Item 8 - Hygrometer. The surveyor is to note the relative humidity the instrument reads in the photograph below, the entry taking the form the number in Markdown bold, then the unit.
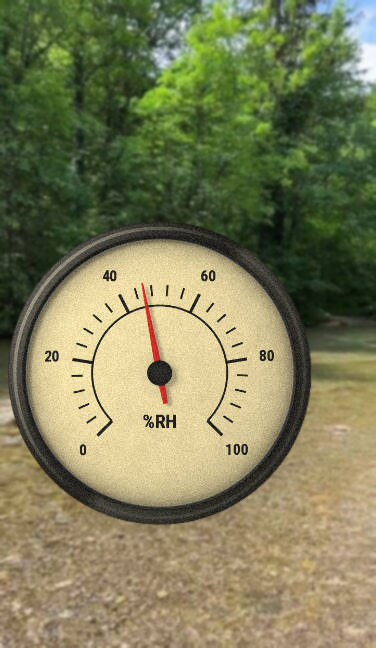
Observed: **46** %
